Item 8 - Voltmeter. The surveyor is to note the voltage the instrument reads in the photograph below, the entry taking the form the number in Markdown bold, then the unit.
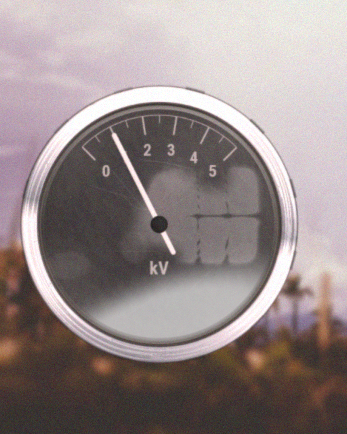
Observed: **1** kV
